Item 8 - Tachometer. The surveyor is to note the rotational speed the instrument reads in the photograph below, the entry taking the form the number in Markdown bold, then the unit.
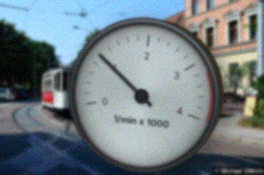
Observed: **1000** rpm
